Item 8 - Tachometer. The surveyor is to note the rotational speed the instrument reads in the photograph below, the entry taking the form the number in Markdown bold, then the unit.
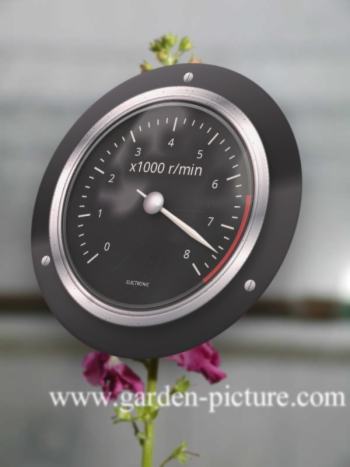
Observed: **7500** rpm
